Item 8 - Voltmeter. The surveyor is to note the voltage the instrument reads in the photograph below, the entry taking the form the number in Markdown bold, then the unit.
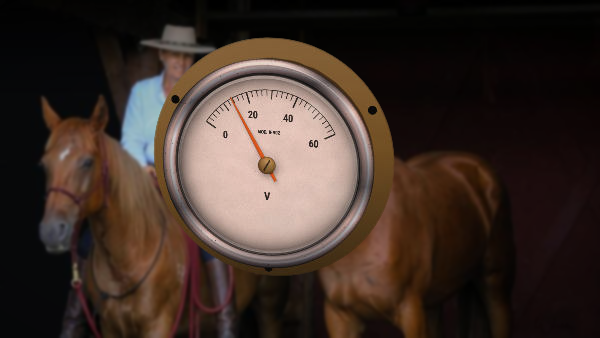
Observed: **14** V
